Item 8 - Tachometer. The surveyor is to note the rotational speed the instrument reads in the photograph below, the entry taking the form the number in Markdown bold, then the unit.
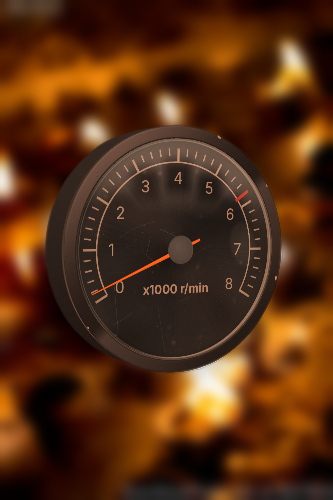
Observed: **200** rpm
